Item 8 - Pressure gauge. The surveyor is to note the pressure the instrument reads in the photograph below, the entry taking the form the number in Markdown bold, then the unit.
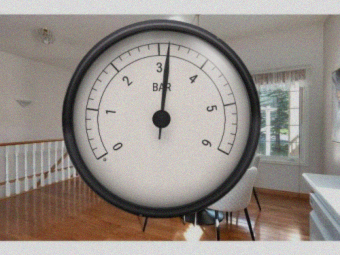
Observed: **3.2** bar
